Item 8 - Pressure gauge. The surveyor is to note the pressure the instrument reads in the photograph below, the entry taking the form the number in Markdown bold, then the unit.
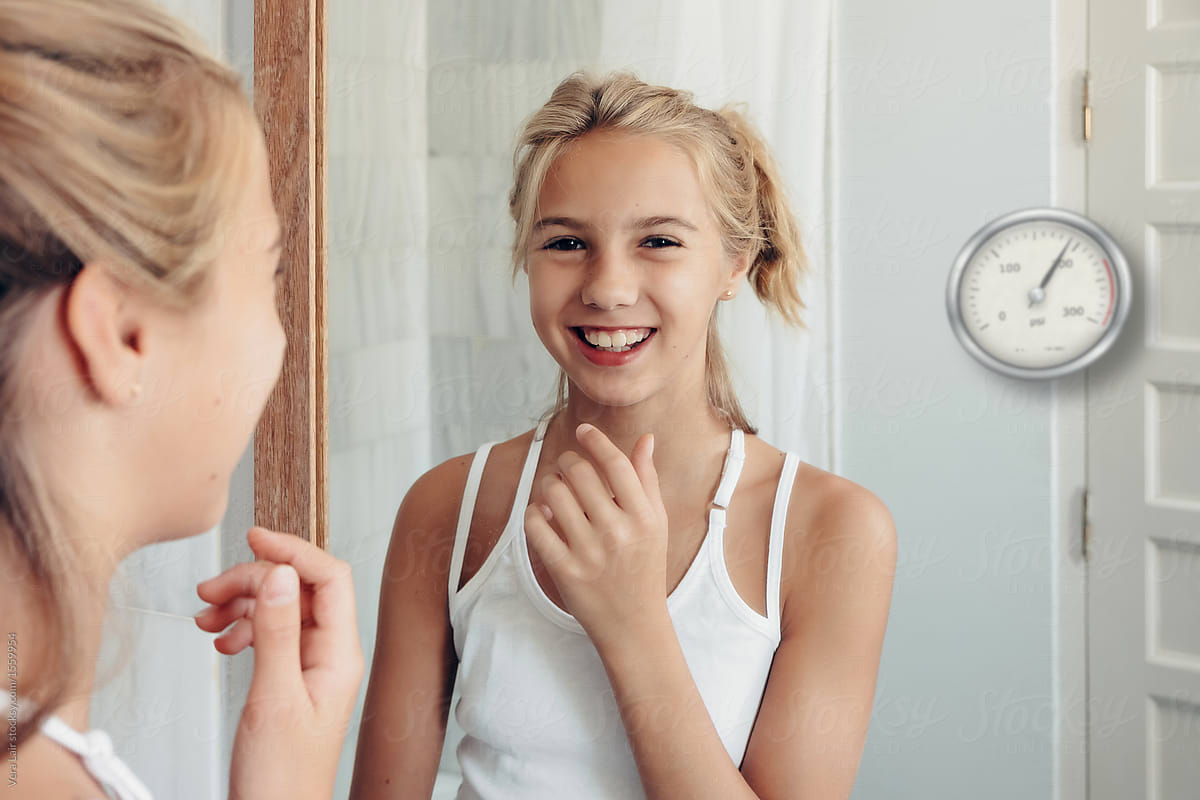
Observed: **190** psi
